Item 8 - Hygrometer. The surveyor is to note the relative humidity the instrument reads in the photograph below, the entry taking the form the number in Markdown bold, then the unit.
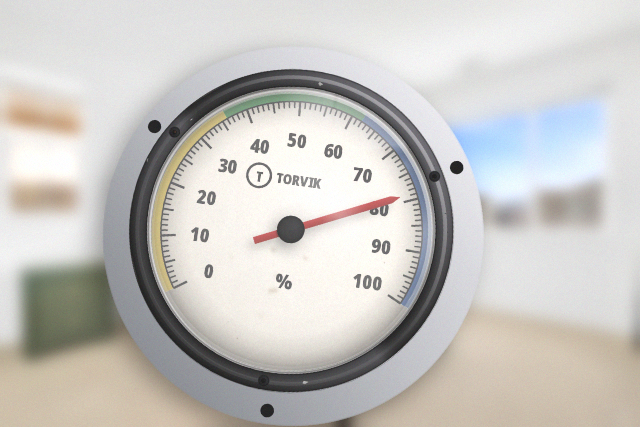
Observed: **79** %
